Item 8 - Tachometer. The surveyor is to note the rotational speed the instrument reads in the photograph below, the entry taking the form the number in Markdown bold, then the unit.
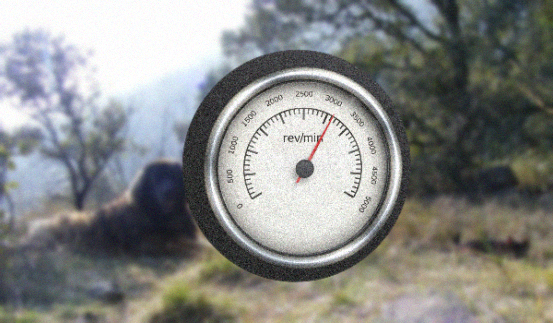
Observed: **3100** rpm
